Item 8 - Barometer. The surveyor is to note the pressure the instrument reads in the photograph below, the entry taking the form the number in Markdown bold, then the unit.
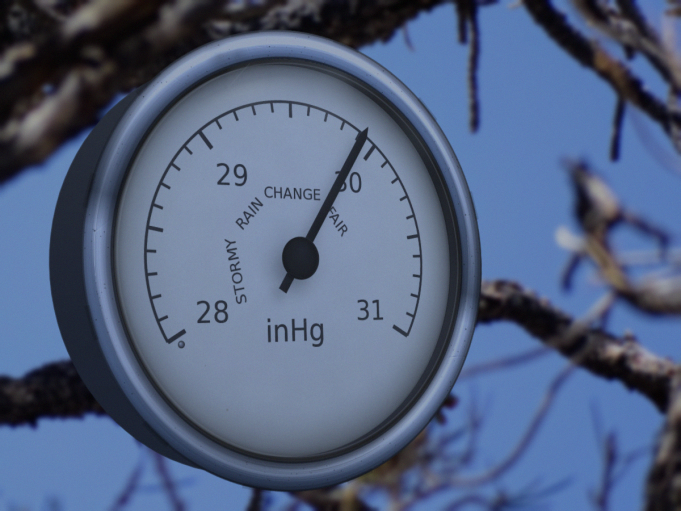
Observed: **29.9** inHg
